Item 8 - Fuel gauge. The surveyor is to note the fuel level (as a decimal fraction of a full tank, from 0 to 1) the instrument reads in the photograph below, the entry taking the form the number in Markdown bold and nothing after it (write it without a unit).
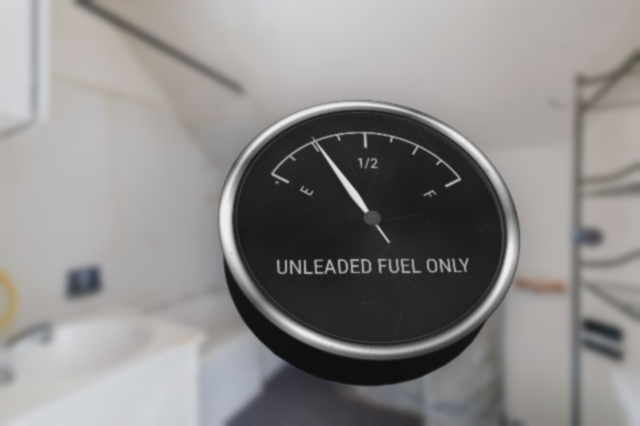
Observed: **0.25**
